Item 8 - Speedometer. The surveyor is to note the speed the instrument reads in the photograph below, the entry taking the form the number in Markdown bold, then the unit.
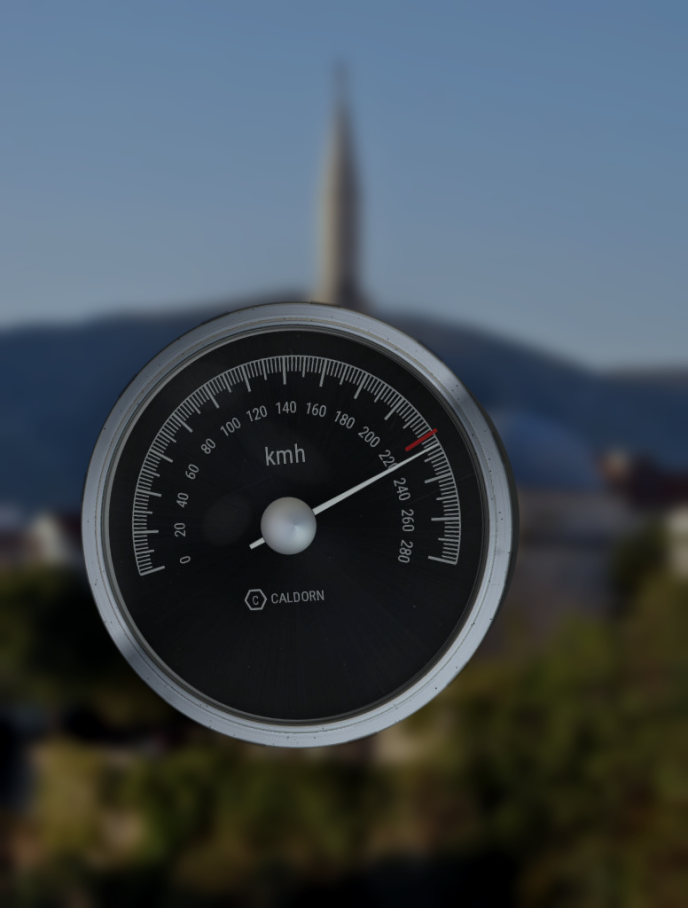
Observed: **226** km/h
